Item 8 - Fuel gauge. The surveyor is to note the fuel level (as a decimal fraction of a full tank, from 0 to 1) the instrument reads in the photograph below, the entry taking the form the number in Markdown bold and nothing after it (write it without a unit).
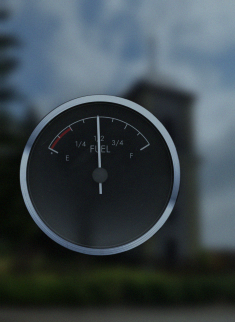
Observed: **0.5**
